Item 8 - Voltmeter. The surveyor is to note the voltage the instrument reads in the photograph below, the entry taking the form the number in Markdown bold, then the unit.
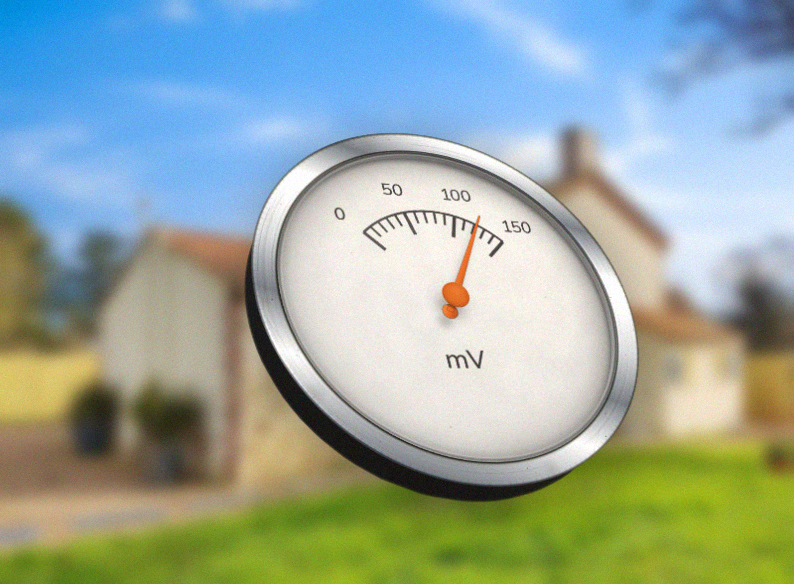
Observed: **120** mV
